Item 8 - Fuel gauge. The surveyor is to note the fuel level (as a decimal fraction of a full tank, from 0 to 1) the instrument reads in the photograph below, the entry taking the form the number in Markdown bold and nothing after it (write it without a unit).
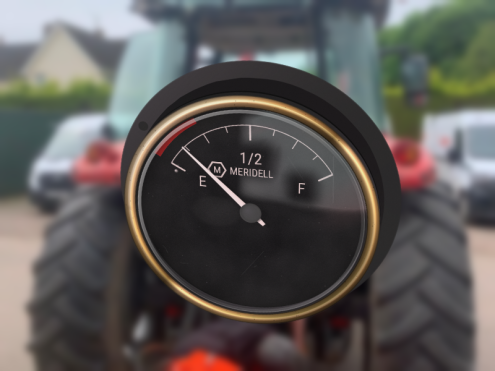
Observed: **0.125**
